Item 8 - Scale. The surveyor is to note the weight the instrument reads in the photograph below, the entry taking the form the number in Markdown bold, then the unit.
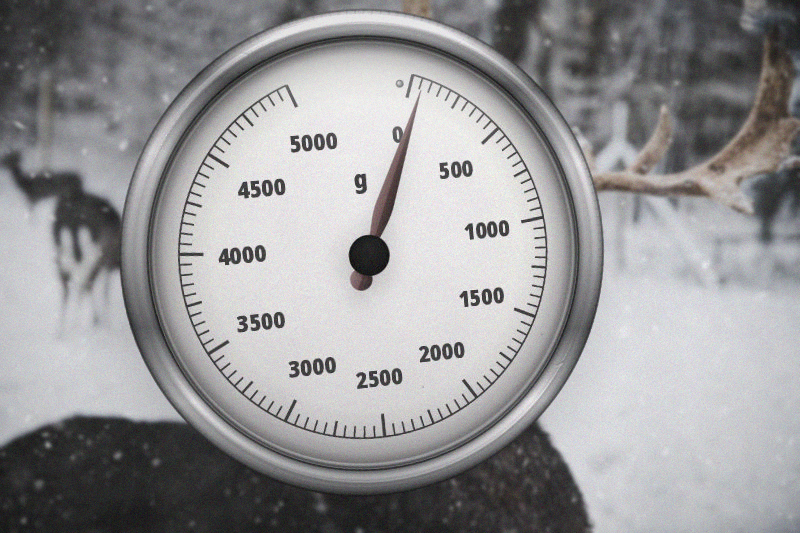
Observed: **50** g
